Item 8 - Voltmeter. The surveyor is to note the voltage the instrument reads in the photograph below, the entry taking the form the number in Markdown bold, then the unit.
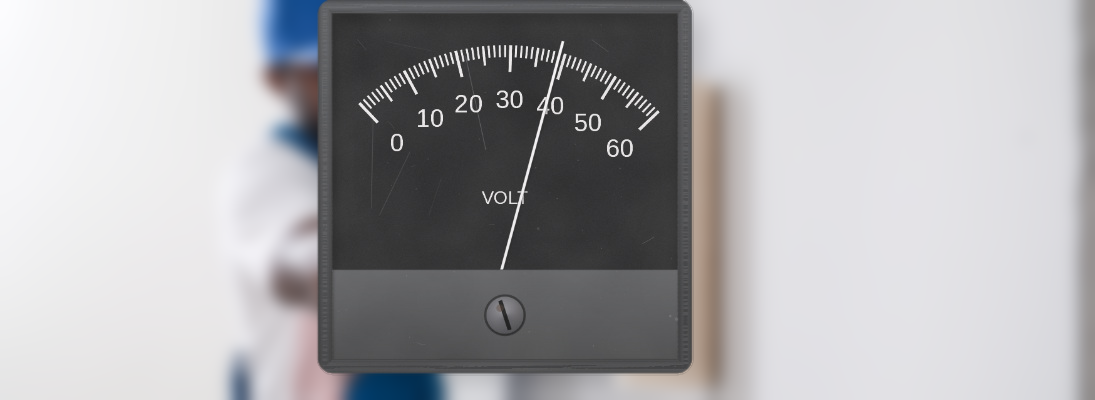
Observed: **39** V
